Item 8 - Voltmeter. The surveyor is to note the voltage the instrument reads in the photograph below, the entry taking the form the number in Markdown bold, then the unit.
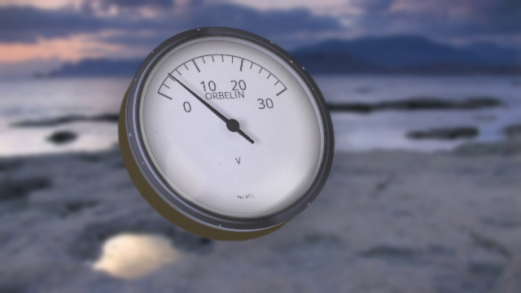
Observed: **4** V
